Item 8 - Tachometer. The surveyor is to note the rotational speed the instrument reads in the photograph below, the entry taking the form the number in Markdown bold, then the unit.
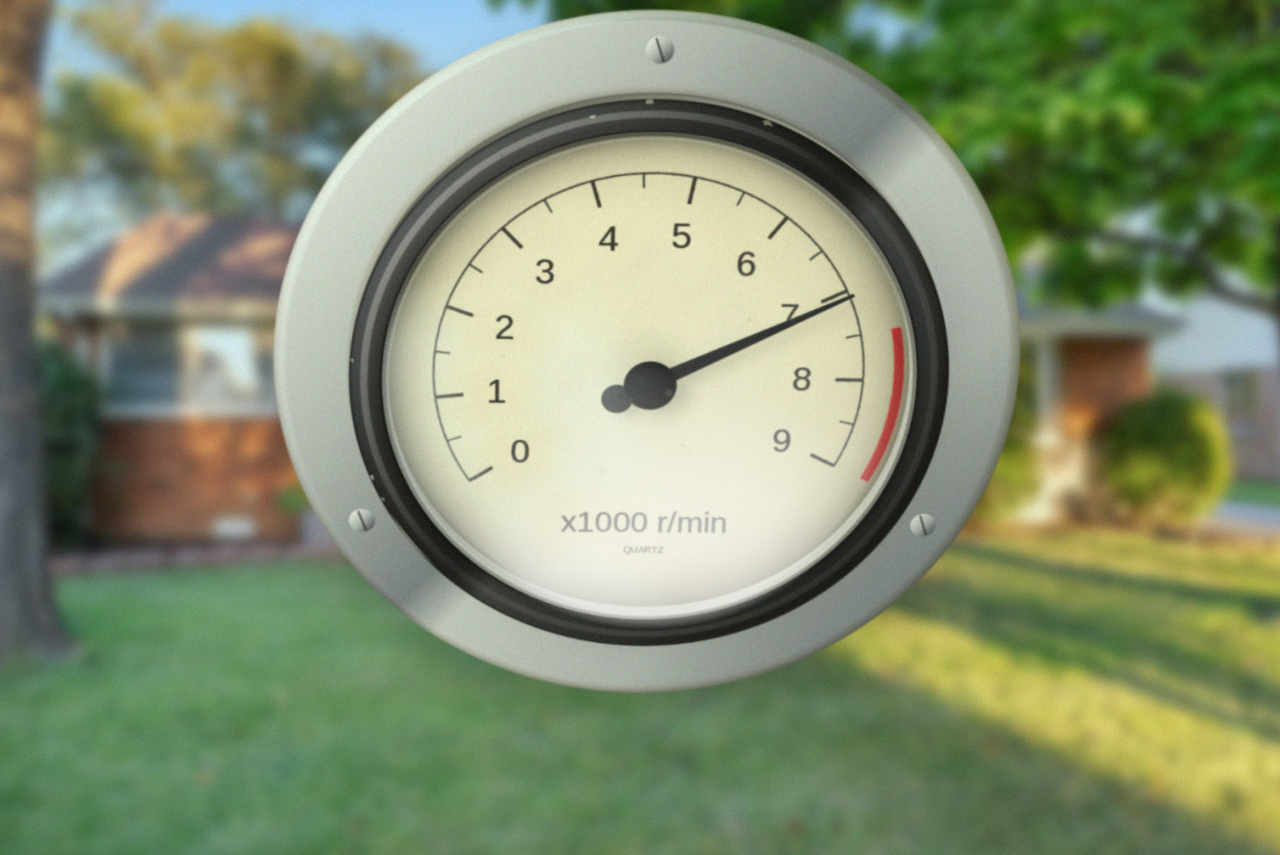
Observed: **7000** rpm
